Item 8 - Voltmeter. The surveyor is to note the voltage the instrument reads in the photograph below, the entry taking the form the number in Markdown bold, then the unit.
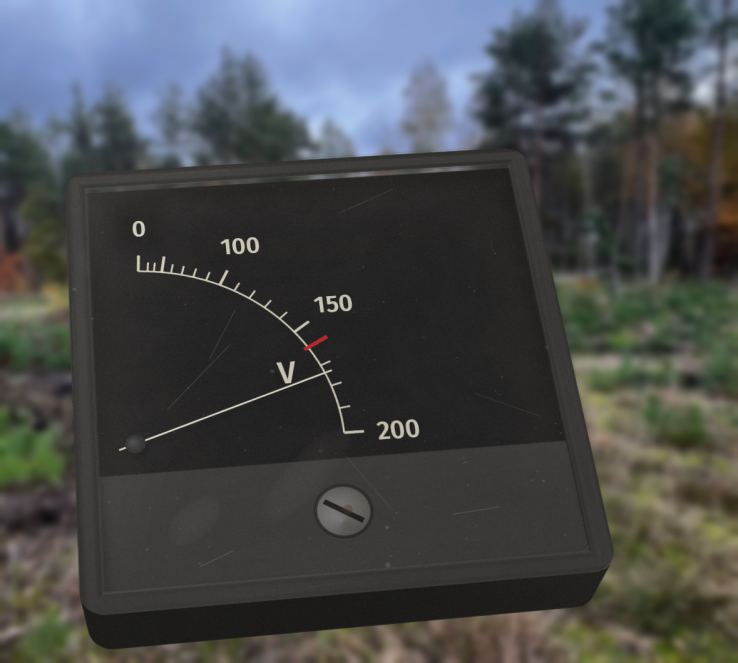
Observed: **175** V
